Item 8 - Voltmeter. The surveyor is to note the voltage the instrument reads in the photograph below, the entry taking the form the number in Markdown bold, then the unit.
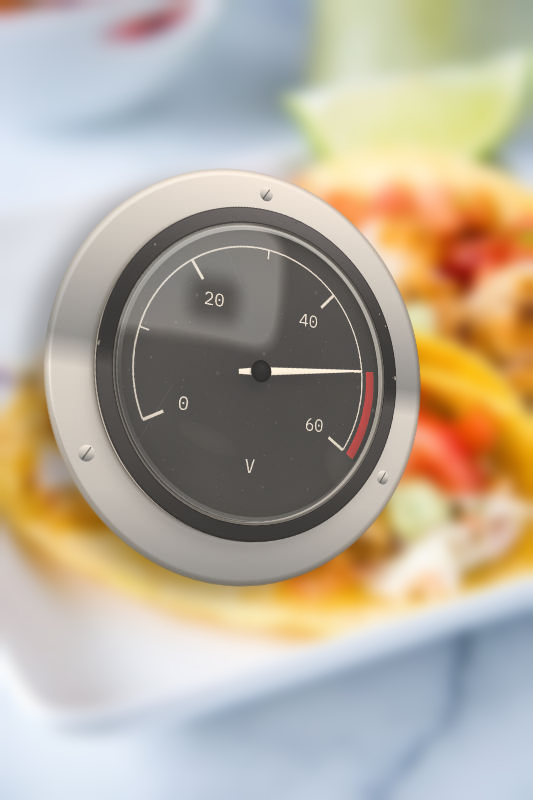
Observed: **50** V
